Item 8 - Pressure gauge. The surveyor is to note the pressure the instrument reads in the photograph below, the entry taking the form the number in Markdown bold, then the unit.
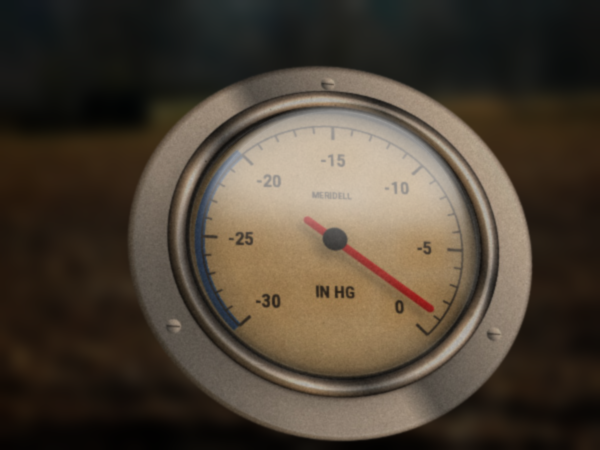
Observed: **-1** inHg
